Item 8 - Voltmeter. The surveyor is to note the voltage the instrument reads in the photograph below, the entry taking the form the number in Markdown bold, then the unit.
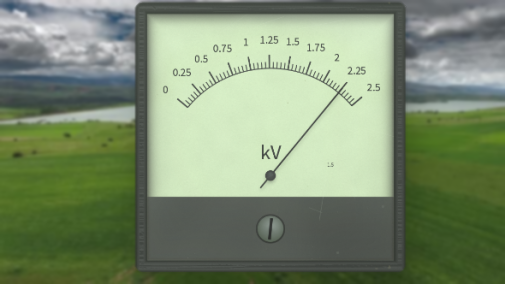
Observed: **2.25** kV
